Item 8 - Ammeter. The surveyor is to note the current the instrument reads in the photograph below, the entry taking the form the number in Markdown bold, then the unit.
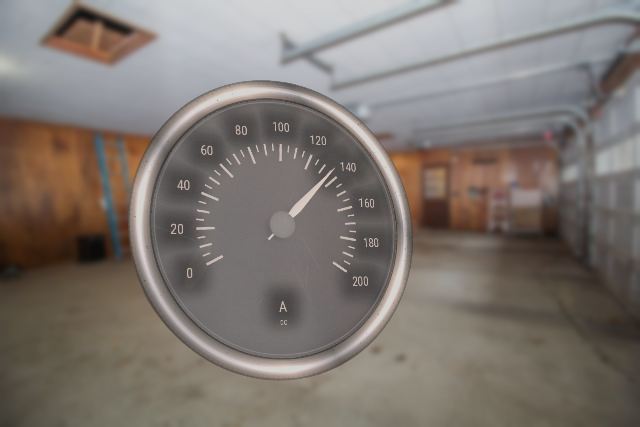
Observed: **135** A
